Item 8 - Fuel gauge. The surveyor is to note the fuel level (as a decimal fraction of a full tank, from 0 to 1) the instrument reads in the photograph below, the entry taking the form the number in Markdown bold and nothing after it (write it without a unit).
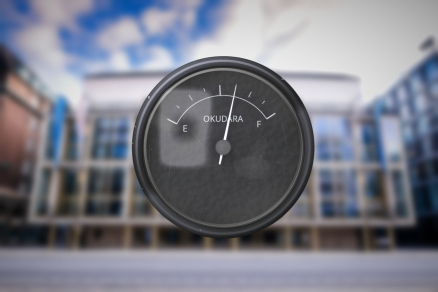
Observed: **0.625**
